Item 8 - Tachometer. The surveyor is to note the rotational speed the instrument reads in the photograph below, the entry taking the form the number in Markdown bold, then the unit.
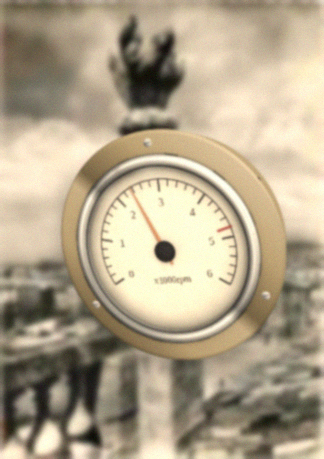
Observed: **2400** rpm
